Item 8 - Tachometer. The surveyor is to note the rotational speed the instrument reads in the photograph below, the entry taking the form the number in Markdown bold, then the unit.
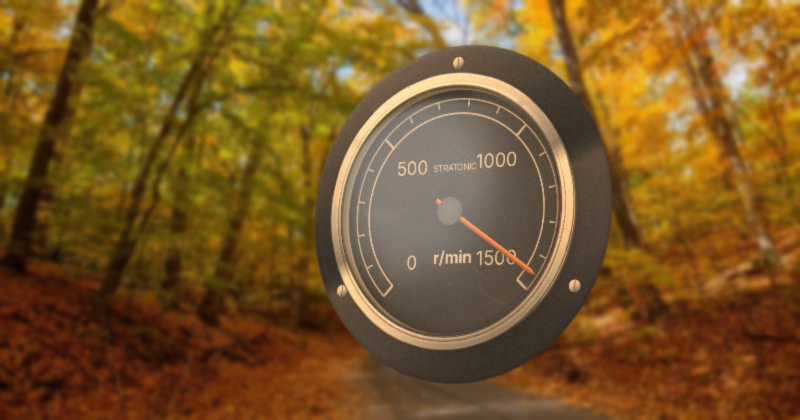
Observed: **1450** rpm
